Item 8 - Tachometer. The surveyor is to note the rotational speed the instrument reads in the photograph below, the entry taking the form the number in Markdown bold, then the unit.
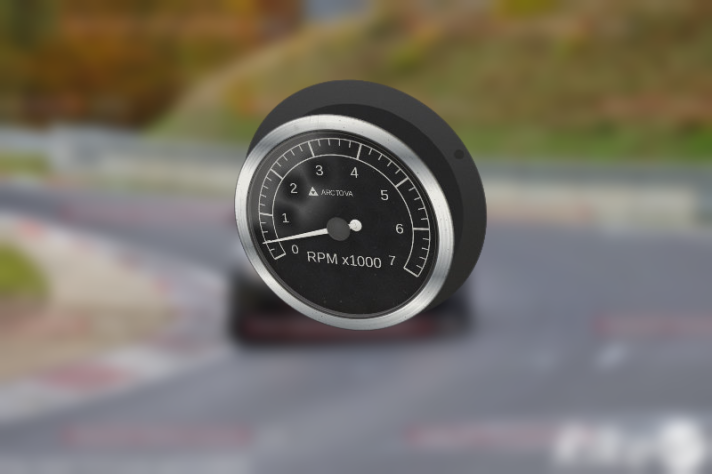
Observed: **400** rpm
